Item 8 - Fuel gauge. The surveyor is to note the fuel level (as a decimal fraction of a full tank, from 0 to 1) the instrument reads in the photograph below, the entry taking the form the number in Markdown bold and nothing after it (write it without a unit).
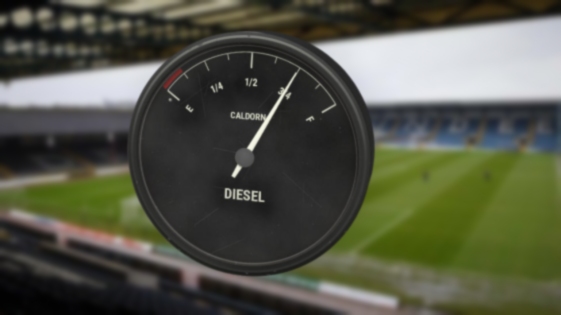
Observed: **0.75**
